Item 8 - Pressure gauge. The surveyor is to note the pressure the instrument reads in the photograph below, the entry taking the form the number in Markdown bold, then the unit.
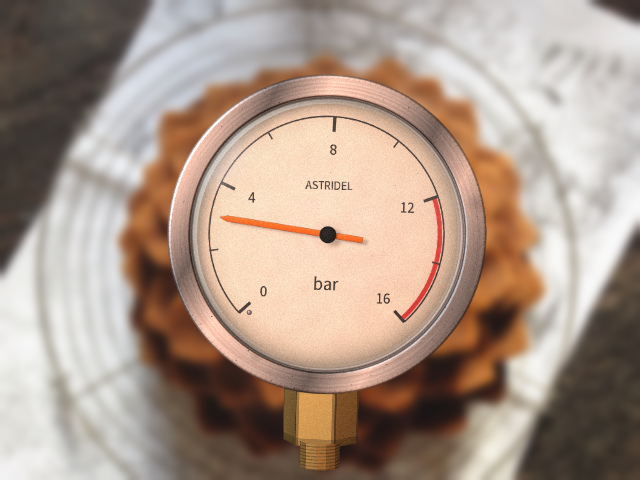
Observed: **3** bar
